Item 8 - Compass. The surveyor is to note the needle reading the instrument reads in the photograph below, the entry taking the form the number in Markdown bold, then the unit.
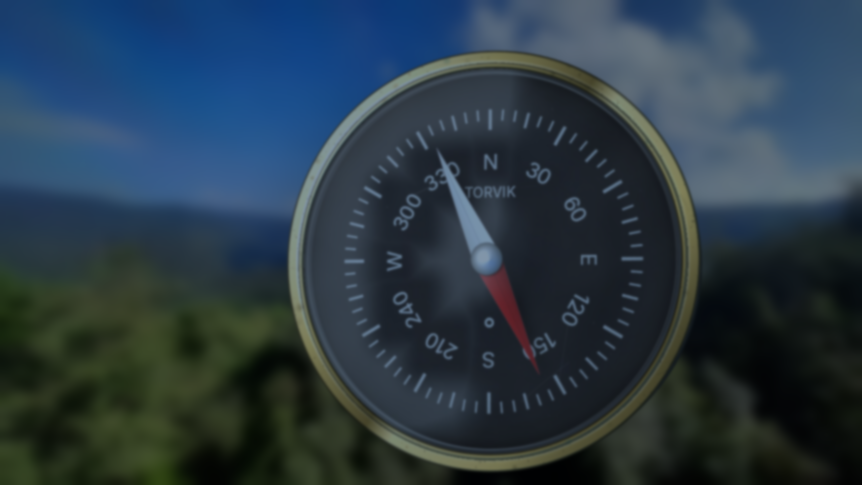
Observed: **155** °
